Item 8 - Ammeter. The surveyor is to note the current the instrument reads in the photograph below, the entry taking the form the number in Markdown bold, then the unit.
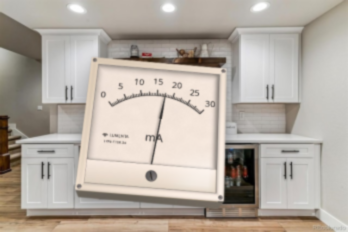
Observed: **17.5** mA
